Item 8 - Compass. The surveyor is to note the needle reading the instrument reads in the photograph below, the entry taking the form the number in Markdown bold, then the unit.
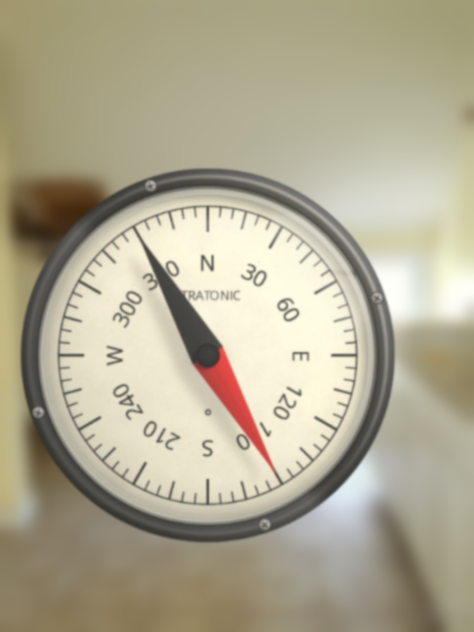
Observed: **150** °
